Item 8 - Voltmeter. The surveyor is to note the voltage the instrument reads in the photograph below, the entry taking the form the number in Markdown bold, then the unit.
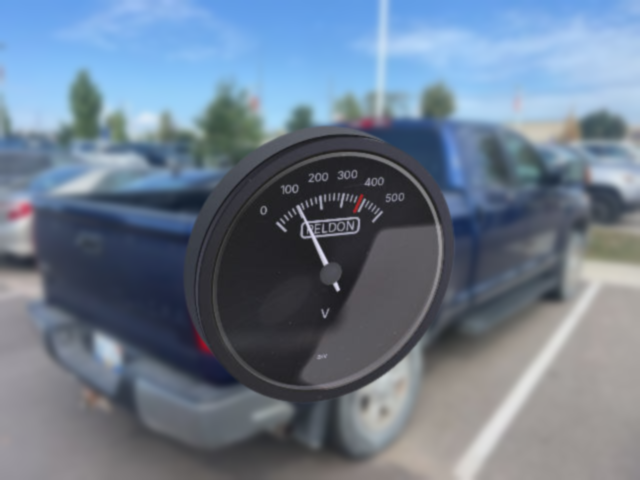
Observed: **100** V
